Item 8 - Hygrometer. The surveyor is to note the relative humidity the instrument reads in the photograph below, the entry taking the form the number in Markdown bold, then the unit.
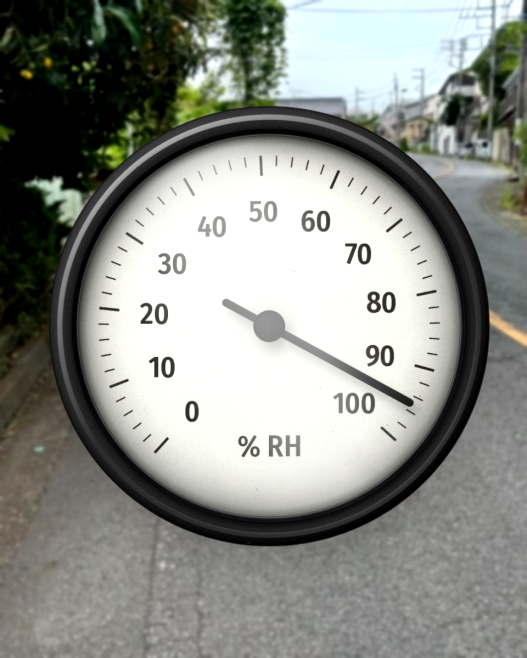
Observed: **95** %
